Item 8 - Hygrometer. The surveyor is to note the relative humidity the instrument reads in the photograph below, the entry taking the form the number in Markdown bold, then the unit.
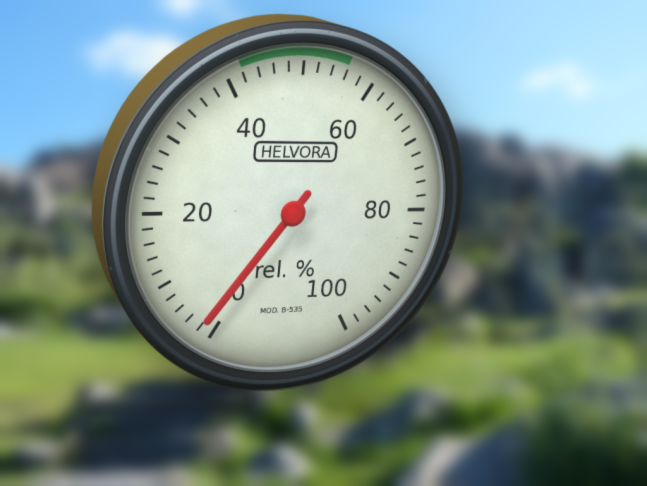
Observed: **2** %
